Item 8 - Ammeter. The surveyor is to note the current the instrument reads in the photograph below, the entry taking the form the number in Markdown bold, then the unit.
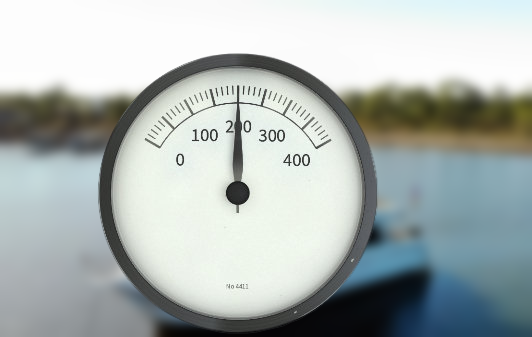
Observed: **200** A
